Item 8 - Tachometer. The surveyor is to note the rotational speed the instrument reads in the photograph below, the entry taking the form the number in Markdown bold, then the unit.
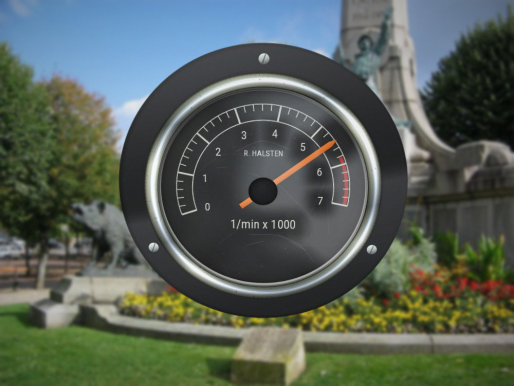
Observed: **5400** rpm
